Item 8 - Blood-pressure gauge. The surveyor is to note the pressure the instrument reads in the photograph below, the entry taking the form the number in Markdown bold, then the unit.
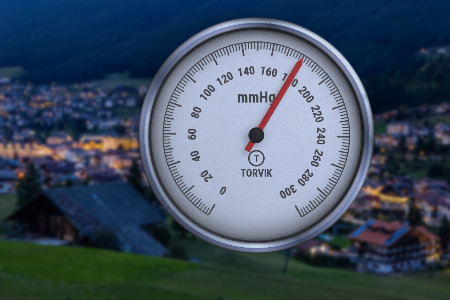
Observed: **180** mmHg
